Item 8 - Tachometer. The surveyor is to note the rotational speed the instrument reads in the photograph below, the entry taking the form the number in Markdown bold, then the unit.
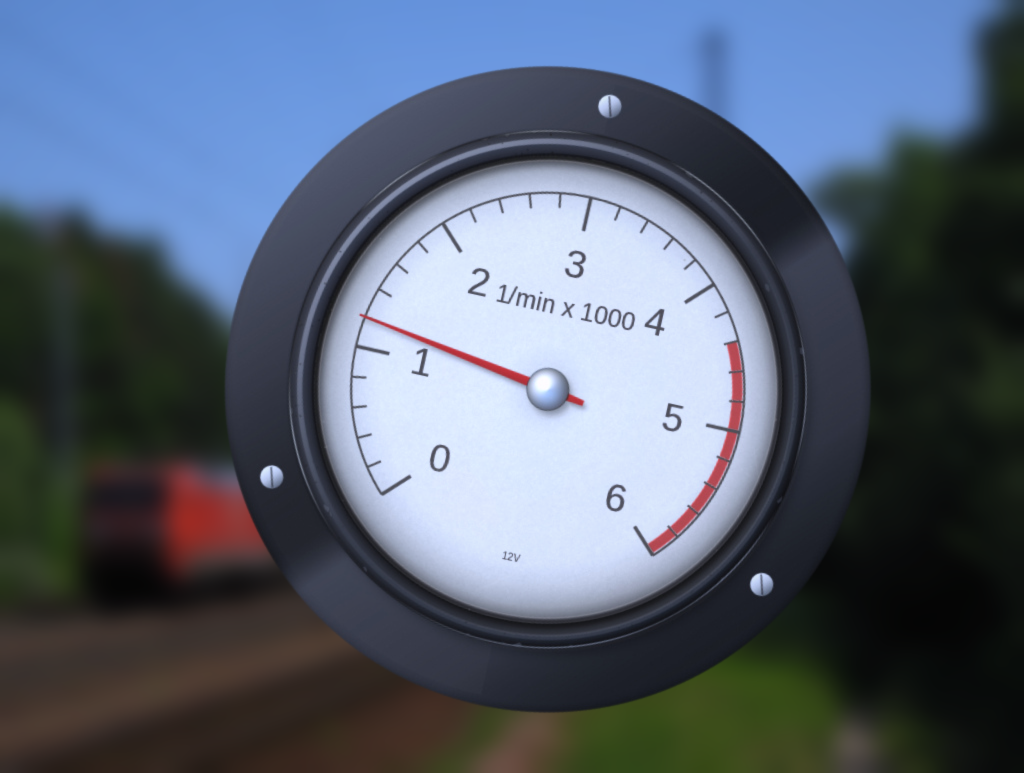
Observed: **1200** rpm
